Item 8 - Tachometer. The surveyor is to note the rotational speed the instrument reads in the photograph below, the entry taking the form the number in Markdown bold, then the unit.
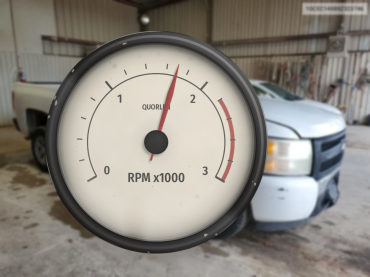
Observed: **1700** rpm
